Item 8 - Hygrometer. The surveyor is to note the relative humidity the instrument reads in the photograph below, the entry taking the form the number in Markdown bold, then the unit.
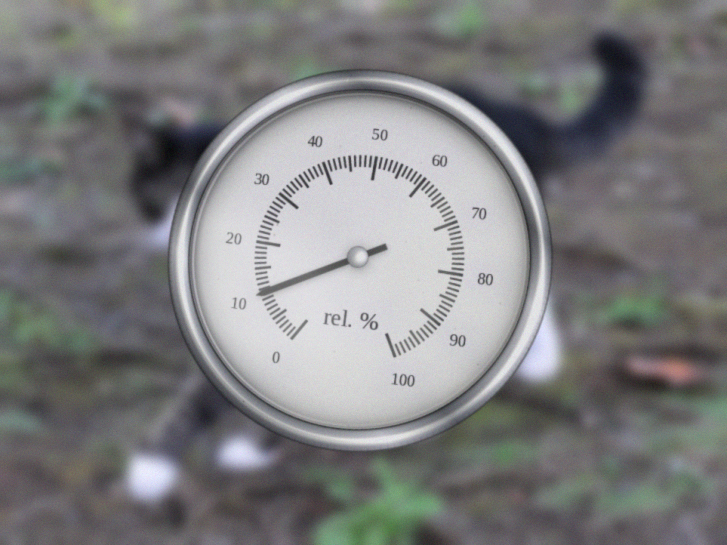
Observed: **10** %
